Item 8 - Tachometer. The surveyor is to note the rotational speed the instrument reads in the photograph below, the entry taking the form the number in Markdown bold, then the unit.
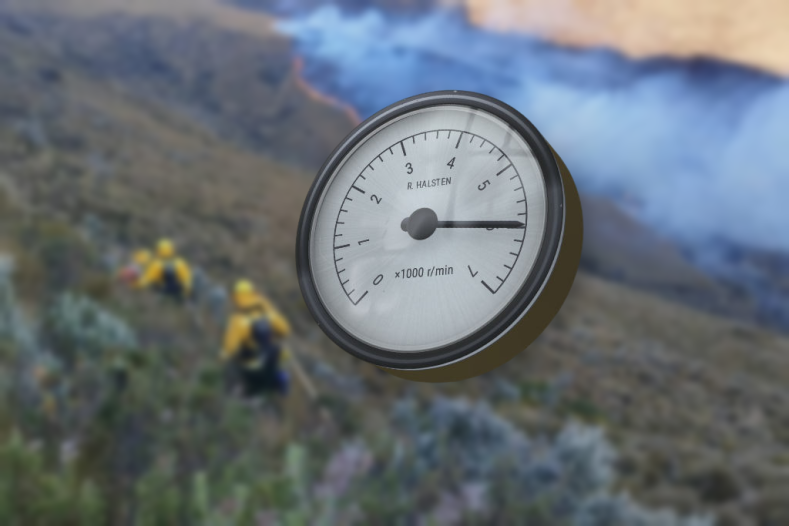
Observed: **6000** rpm
